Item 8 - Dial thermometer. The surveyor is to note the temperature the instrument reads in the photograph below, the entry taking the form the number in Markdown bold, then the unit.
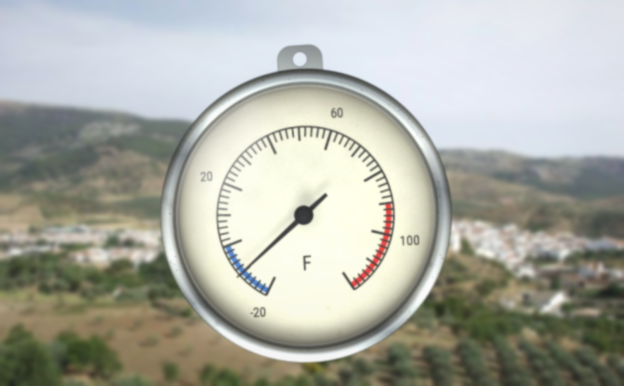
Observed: **-10** °F
